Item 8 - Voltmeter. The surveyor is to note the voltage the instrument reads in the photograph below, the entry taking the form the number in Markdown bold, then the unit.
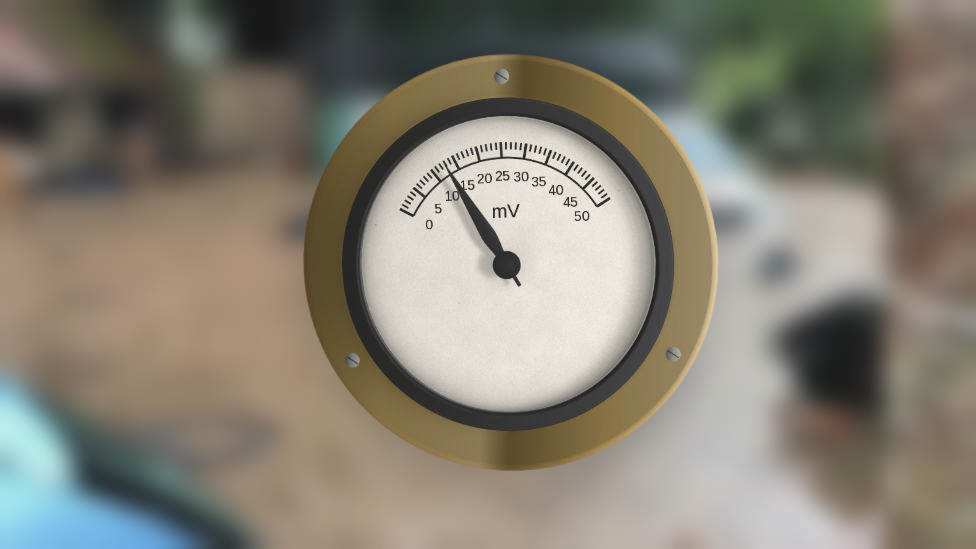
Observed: **13** mV
